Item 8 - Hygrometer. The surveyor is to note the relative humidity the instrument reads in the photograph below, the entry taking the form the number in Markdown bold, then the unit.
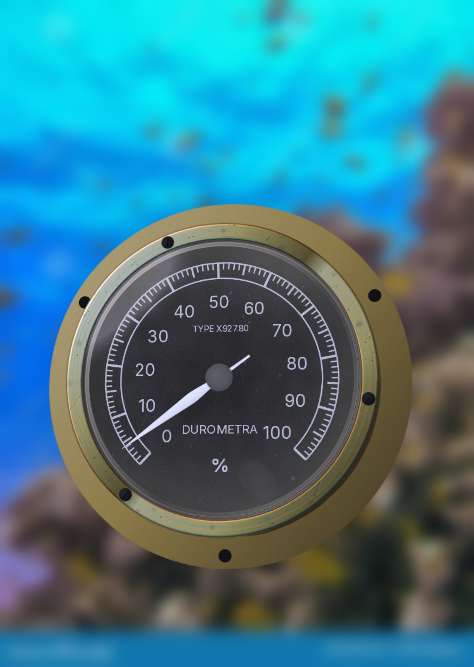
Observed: **4** %
